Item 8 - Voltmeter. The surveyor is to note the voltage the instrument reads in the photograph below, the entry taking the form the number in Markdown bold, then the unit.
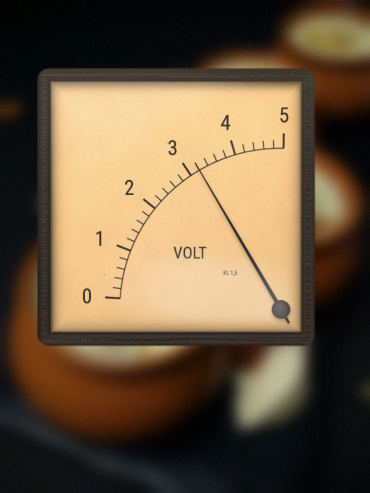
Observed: **3.2** V
